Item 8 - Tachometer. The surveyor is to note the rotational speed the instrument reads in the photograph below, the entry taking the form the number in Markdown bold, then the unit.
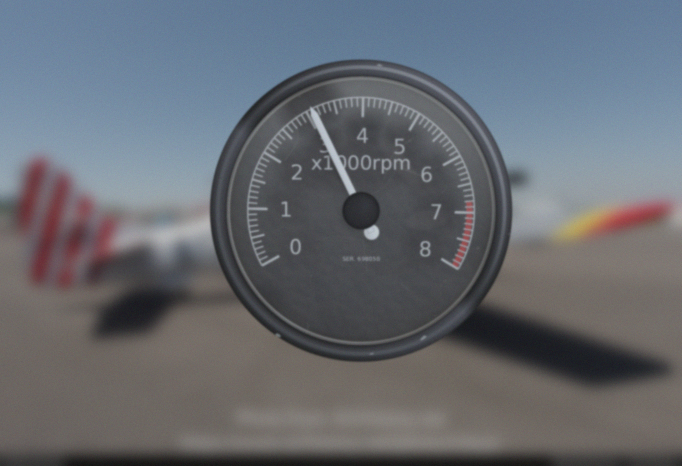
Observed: **3100** rpm
